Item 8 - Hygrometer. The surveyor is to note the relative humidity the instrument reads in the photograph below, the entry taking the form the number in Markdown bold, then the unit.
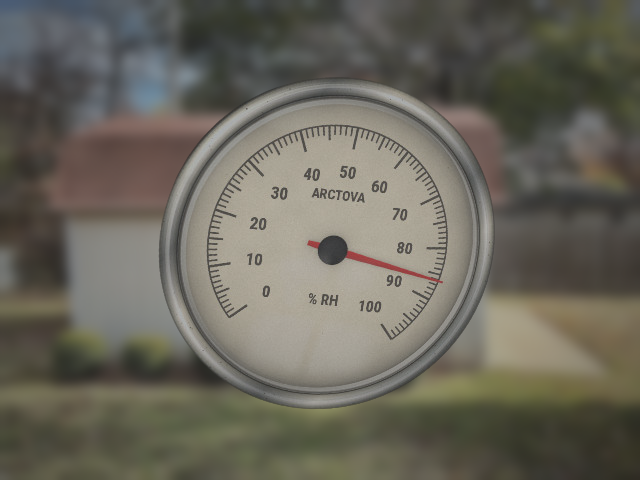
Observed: **86** %
